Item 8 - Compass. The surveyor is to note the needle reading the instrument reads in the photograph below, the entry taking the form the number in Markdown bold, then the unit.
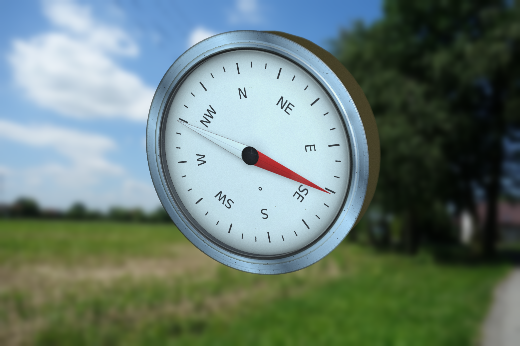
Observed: **120** °
